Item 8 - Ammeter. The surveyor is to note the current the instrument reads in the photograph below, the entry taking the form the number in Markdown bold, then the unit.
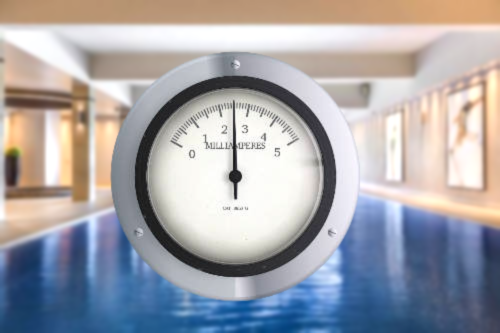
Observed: **2.5** mA
